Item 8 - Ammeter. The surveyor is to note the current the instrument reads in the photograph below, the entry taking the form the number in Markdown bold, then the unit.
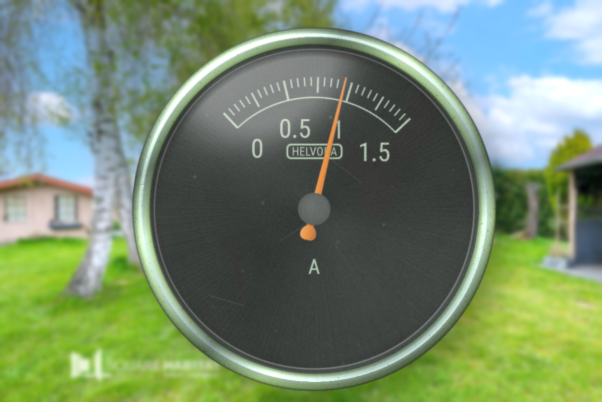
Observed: **0.95** A
